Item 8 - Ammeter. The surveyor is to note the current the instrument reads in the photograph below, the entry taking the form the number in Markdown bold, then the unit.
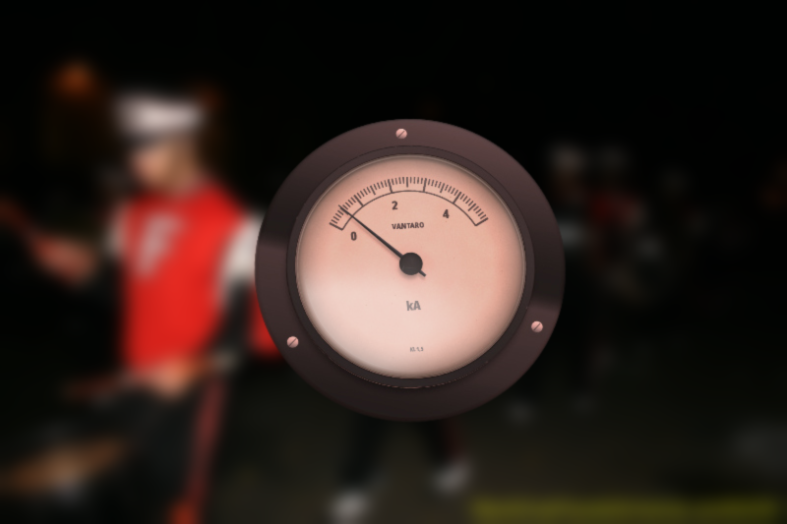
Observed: **0.5** kA
